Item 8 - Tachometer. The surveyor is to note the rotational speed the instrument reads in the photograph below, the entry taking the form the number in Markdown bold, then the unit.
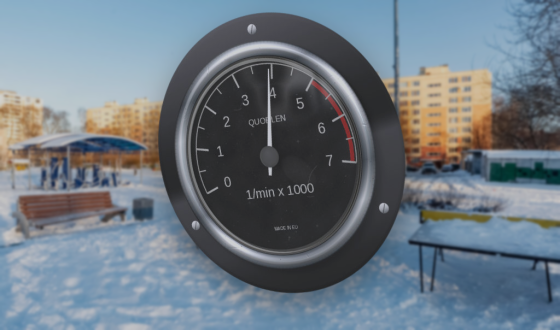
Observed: **4000** rpm
